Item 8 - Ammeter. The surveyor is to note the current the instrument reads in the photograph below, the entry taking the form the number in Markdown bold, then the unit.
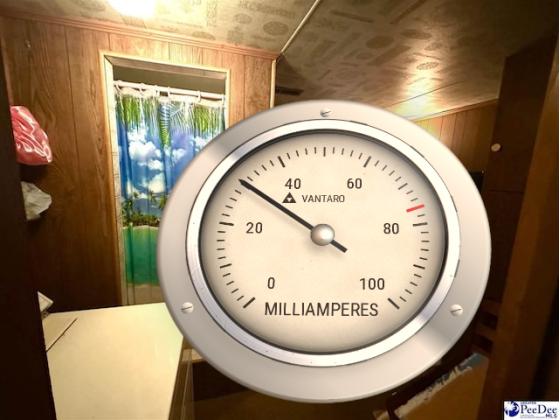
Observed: **30** mA
